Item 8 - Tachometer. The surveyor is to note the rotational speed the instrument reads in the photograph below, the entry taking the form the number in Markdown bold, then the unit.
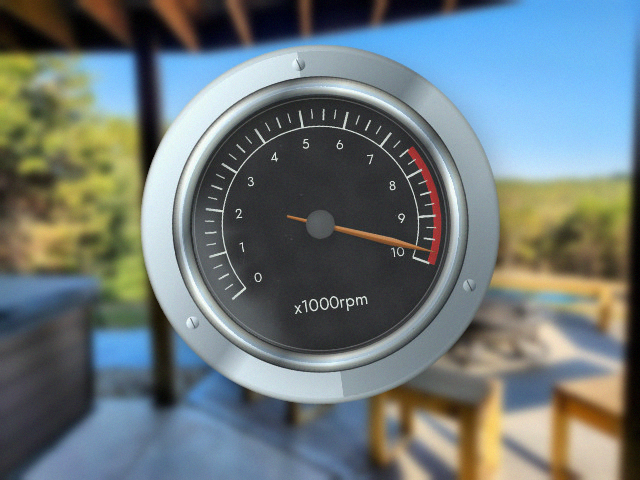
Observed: **9750** rpm
